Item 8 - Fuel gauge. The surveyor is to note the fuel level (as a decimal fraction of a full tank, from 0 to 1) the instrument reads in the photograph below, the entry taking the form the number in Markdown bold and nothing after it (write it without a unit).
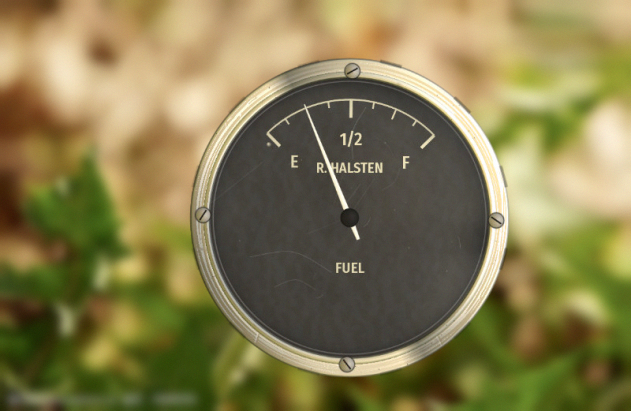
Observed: **0.25**
